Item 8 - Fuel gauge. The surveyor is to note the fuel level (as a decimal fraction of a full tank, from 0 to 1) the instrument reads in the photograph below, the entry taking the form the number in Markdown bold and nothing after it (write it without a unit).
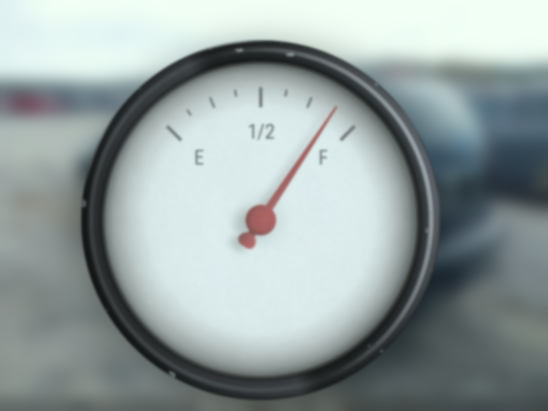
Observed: **0.875**
